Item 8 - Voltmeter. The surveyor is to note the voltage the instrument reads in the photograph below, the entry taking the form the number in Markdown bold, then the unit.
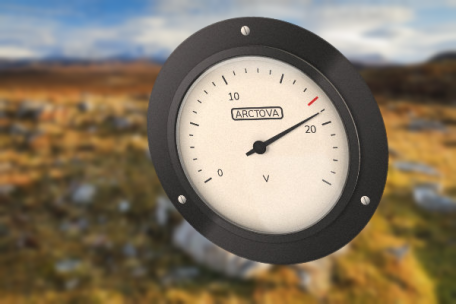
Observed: **19** V
